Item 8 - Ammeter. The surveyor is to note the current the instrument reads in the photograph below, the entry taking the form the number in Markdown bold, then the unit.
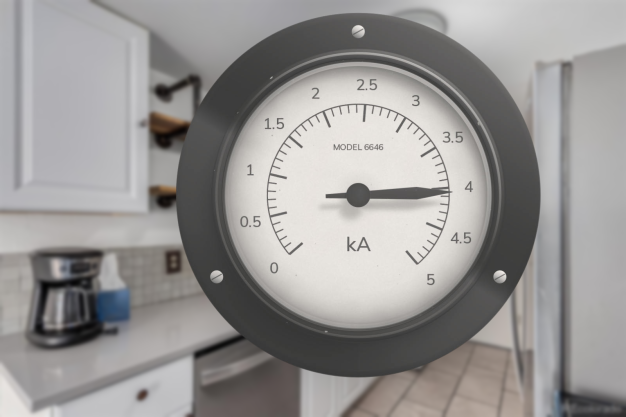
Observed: **4.05** kA
